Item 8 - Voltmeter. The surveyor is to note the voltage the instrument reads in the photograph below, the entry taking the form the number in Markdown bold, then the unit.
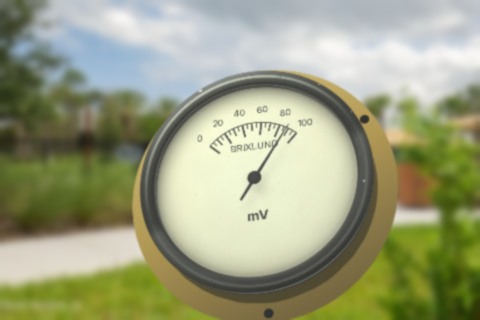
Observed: **90** mV
